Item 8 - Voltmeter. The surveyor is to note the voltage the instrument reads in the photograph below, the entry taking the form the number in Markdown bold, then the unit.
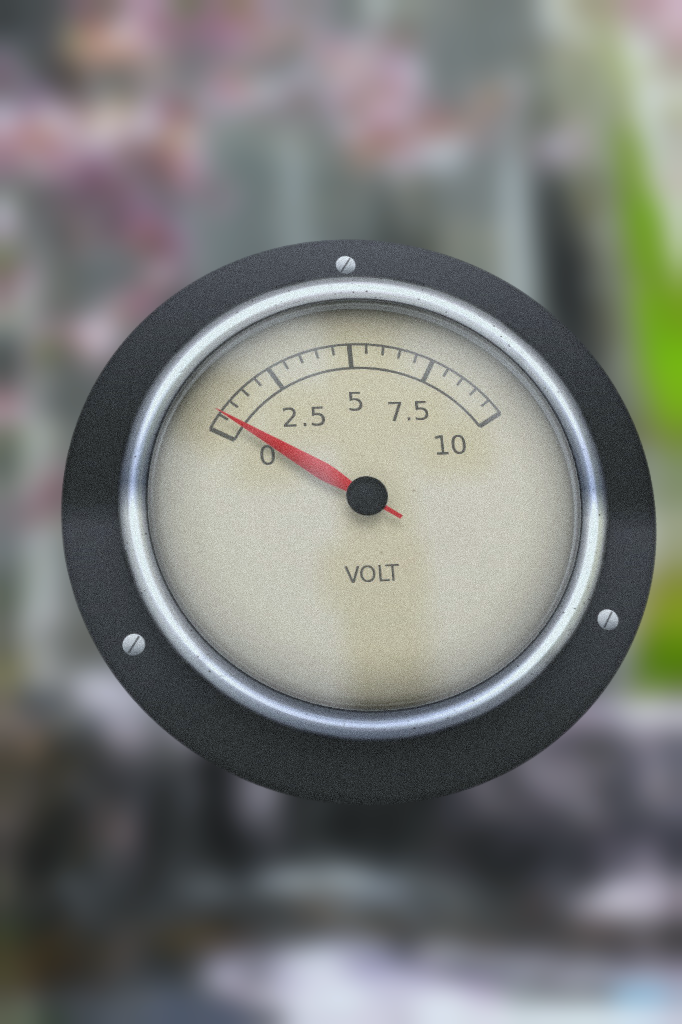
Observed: **0.5** V
